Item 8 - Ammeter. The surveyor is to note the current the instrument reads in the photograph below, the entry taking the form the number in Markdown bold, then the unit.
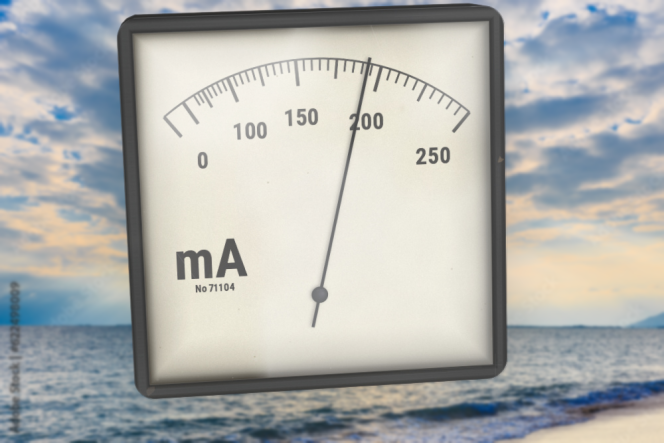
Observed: **192.5** mA
